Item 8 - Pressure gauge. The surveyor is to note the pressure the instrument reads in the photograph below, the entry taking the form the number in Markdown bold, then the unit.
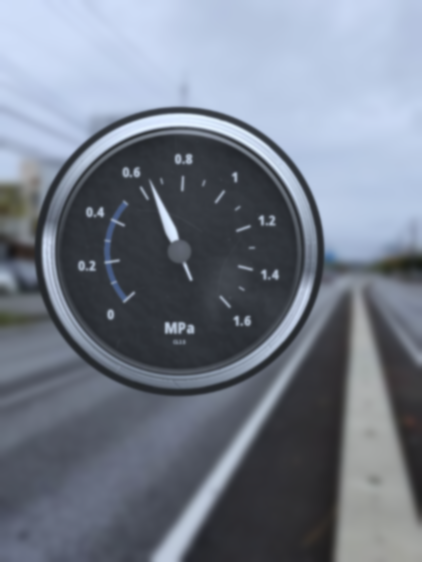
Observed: **0.65** MPa
